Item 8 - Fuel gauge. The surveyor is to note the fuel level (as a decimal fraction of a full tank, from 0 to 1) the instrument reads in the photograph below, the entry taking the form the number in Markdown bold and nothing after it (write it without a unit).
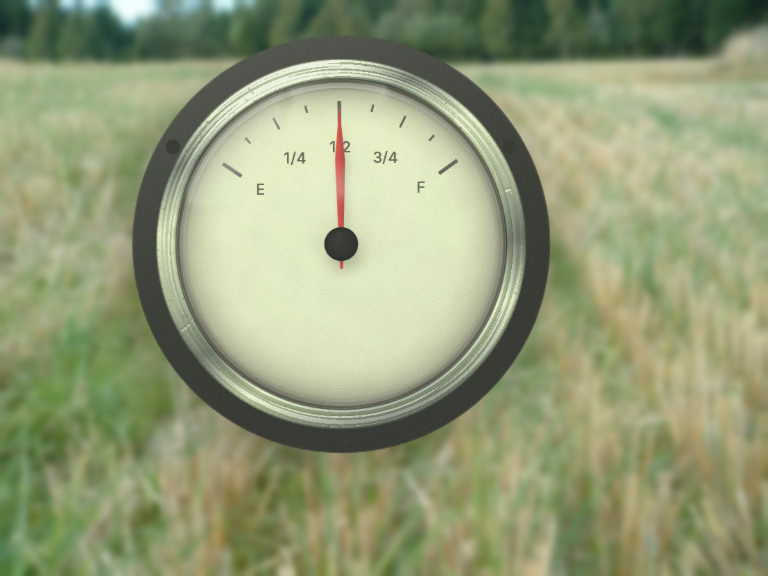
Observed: **0.5**
